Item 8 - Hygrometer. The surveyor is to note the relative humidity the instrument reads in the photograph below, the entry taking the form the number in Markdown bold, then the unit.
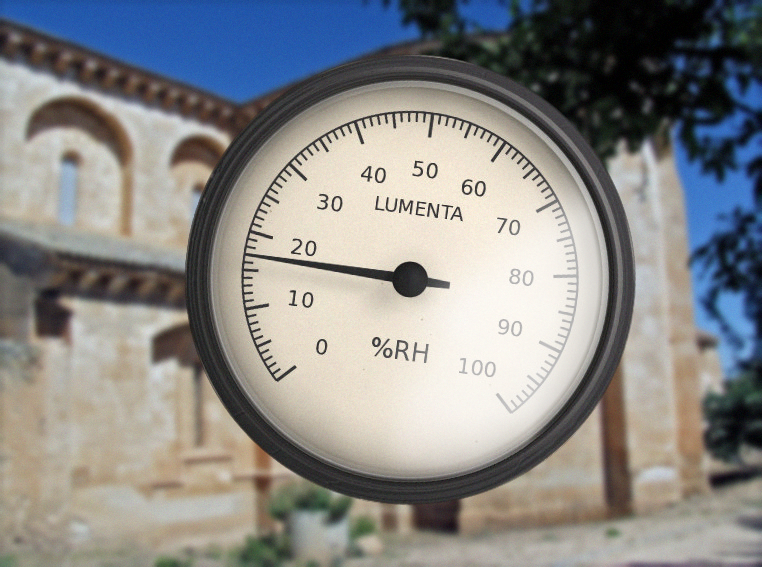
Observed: **17** %
